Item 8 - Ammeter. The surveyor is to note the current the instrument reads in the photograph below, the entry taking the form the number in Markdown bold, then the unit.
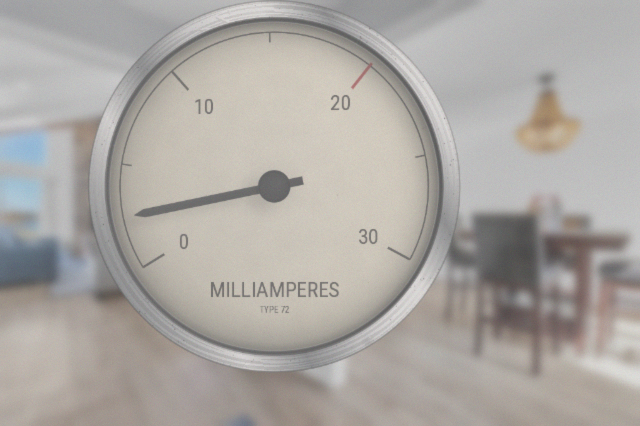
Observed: **2.5** mA
